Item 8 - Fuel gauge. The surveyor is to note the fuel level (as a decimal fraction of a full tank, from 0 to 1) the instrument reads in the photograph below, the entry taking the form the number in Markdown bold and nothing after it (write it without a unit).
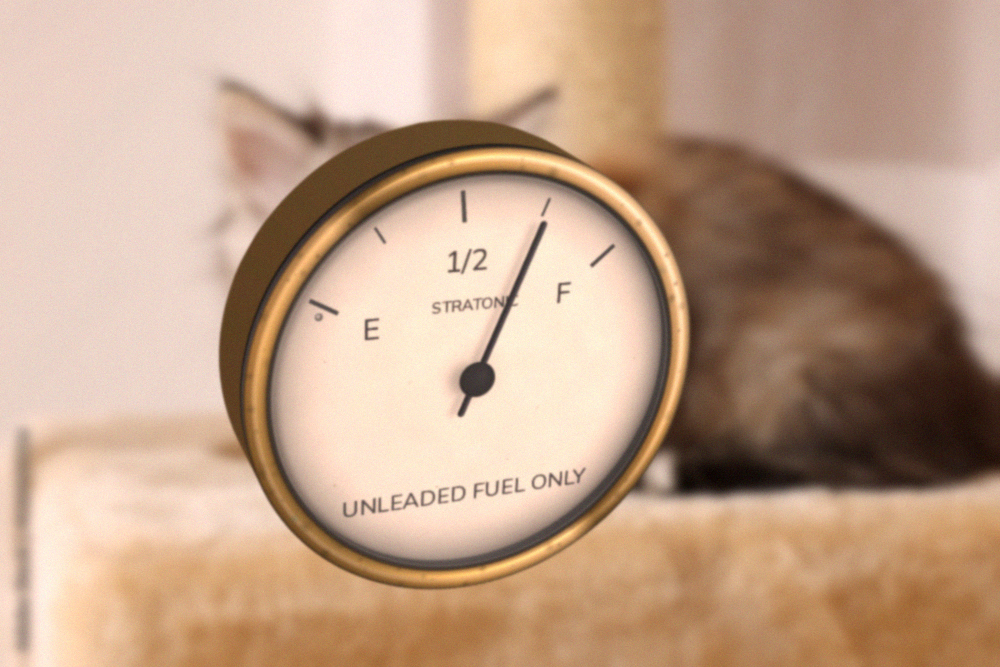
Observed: **0.75**
